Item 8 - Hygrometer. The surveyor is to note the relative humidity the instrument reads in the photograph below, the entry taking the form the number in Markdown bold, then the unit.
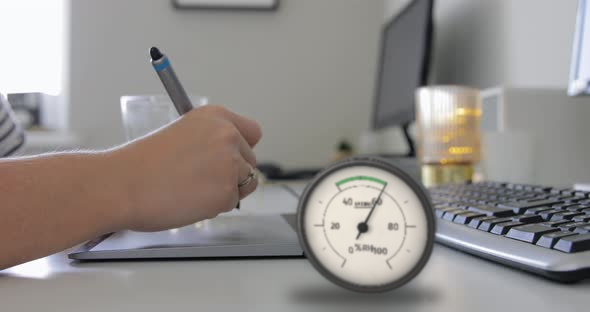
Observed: **60** %
